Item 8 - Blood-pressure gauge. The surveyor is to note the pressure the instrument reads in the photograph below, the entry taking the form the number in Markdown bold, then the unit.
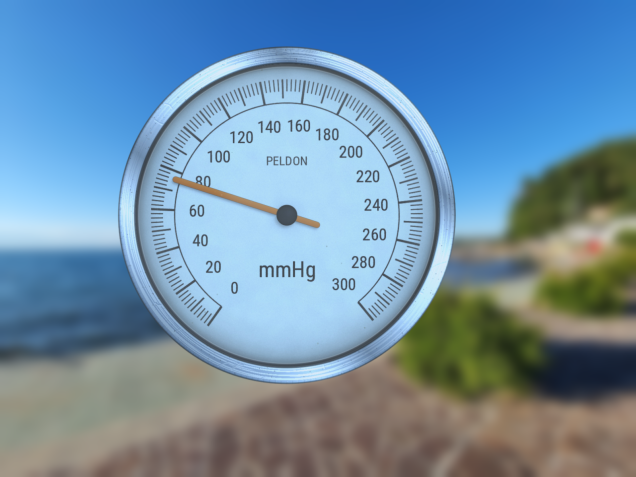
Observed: **76** mmHg
